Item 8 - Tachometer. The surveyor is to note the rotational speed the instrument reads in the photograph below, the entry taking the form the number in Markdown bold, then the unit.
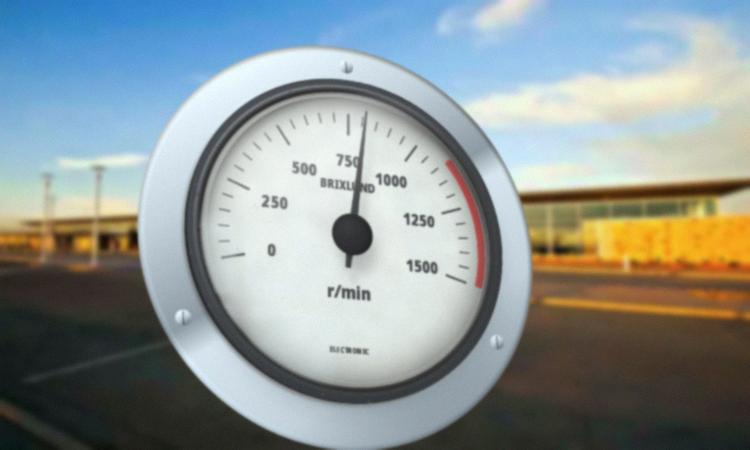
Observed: **800** rpm
